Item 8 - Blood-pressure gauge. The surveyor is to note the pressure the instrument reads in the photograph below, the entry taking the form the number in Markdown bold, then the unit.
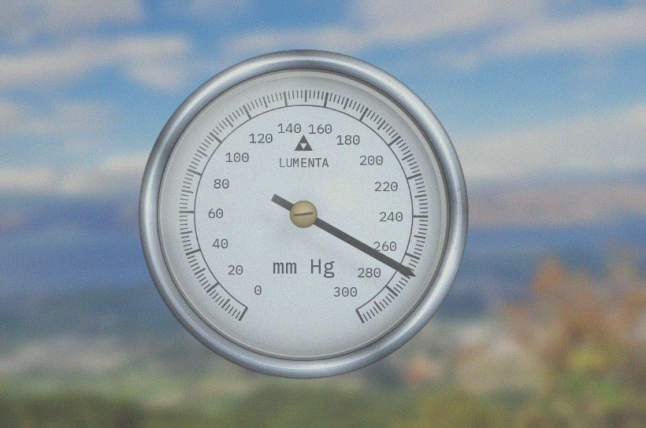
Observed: **268** mmHg
